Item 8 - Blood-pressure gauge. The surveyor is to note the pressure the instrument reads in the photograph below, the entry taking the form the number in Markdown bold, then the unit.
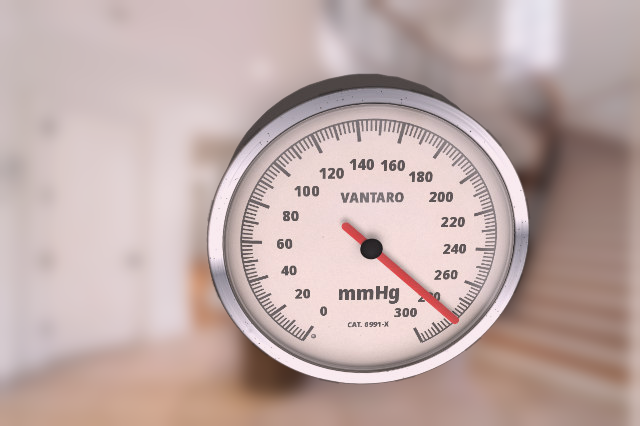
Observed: **280** mmHg
